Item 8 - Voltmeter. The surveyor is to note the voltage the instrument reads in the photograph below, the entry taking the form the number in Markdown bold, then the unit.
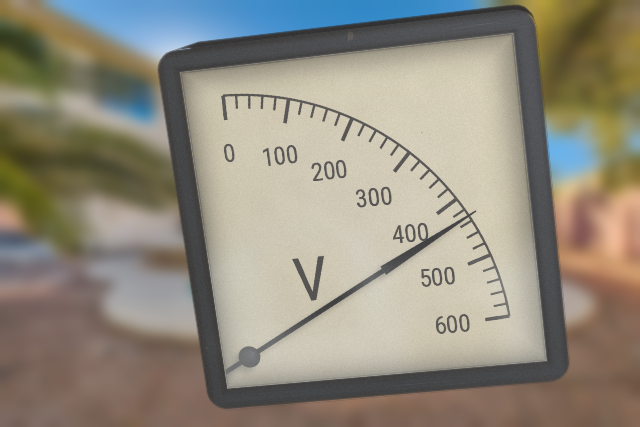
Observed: **430** V
